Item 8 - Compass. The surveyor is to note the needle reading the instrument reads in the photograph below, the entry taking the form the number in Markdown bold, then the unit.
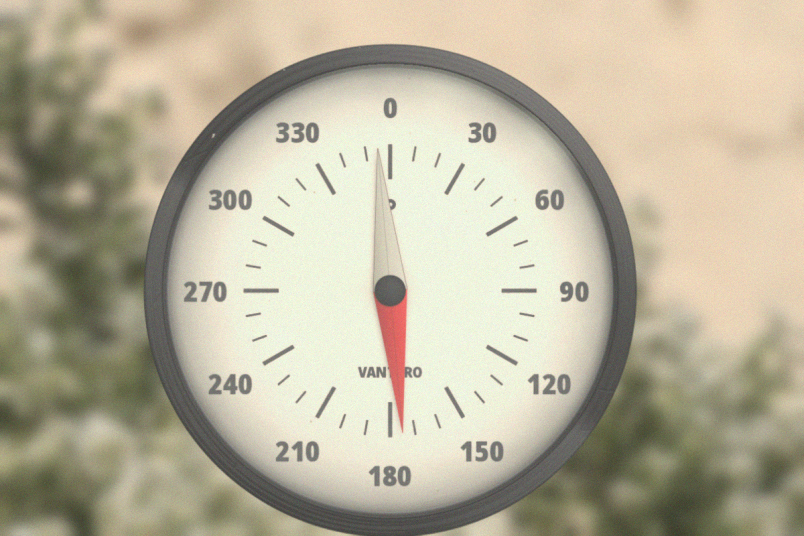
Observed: **175** °
